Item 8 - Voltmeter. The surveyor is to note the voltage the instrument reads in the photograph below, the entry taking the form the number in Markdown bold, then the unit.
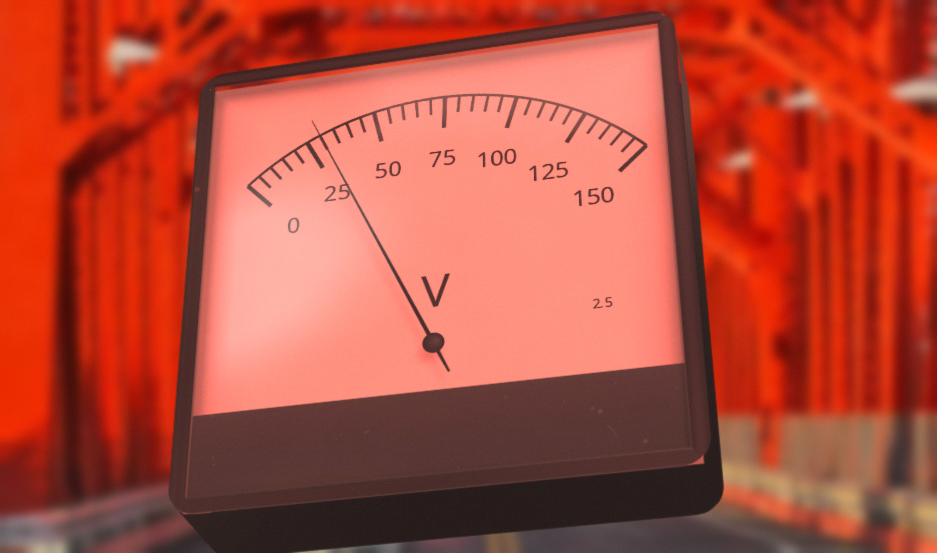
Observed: **30** V
